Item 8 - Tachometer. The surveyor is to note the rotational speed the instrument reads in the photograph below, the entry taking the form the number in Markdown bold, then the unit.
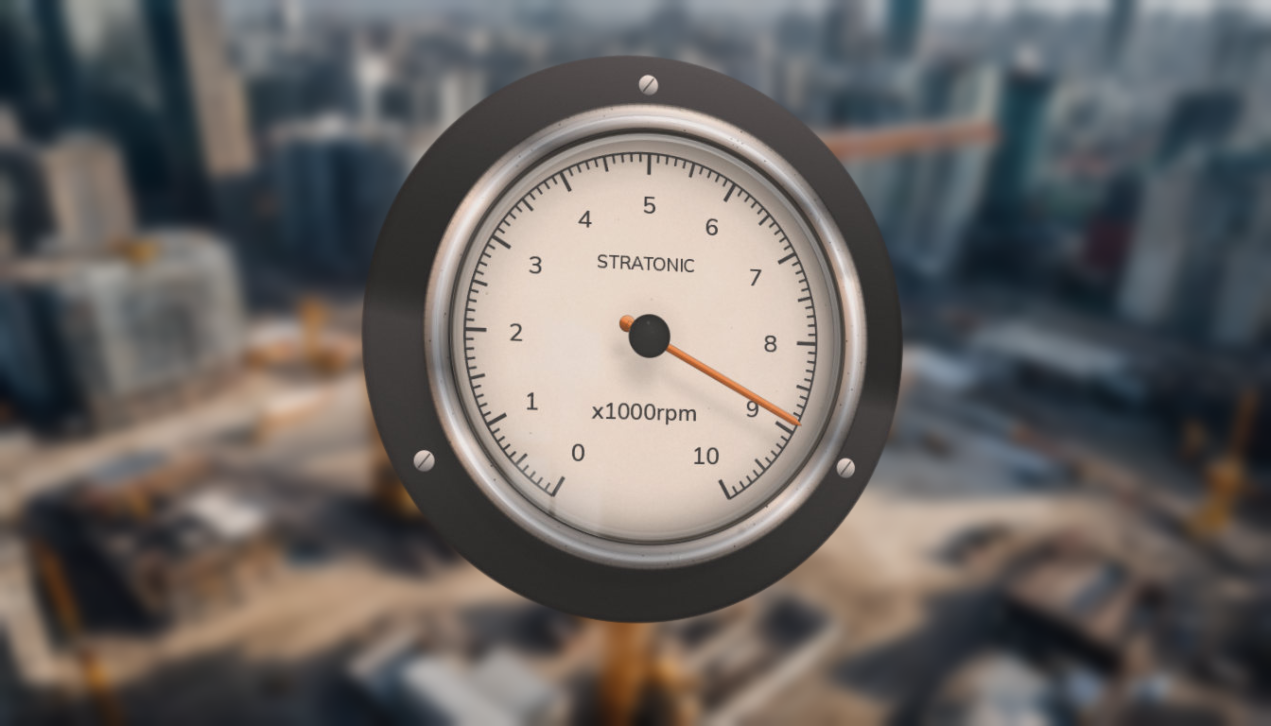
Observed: **8900** rpm
